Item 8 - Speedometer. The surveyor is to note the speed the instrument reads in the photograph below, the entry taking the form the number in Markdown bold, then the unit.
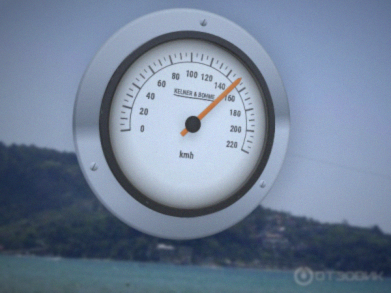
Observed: **150** km/h
